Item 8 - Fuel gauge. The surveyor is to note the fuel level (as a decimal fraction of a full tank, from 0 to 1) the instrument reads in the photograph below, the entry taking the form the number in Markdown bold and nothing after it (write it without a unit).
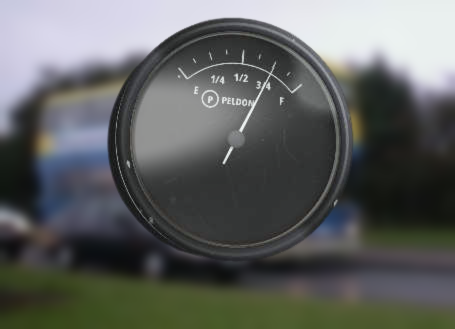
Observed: **0.75**
